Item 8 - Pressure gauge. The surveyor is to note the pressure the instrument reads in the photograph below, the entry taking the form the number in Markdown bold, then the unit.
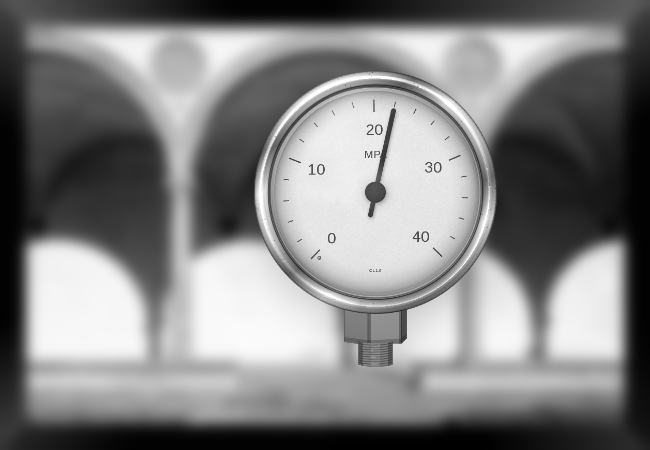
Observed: **22** MPa
